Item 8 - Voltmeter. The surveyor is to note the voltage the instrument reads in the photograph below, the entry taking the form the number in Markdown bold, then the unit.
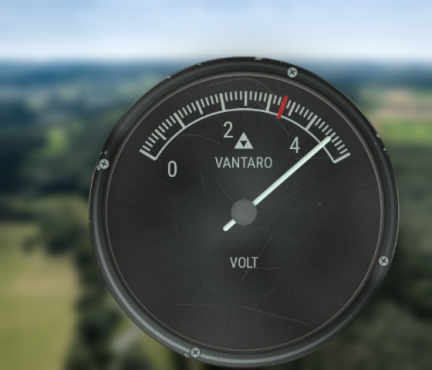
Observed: **4.5** V
